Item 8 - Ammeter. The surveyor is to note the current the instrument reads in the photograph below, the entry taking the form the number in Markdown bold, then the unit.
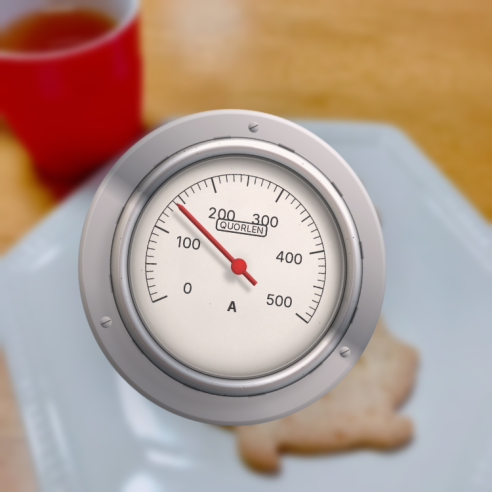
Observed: **140** A
